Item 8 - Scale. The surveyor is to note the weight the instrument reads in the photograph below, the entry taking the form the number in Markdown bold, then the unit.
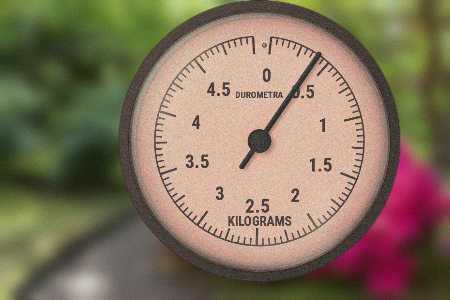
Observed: **0.4** kg
